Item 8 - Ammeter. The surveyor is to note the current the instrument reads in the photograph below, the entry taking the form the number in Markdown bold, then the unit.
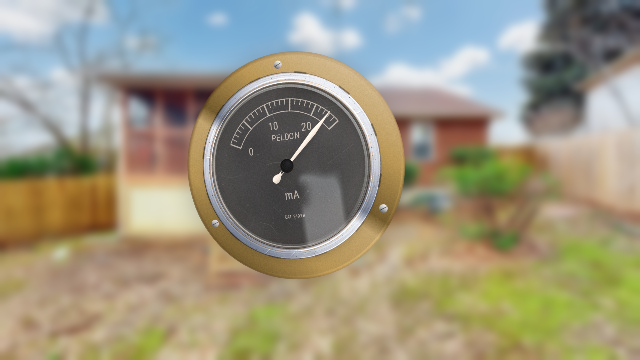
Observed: **23** mA
